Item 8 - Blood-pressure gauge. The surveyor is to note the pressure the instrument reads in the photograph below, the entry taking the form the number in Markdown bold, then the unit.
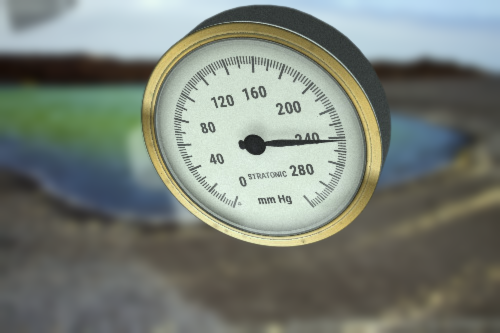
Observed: **240** mmHg
